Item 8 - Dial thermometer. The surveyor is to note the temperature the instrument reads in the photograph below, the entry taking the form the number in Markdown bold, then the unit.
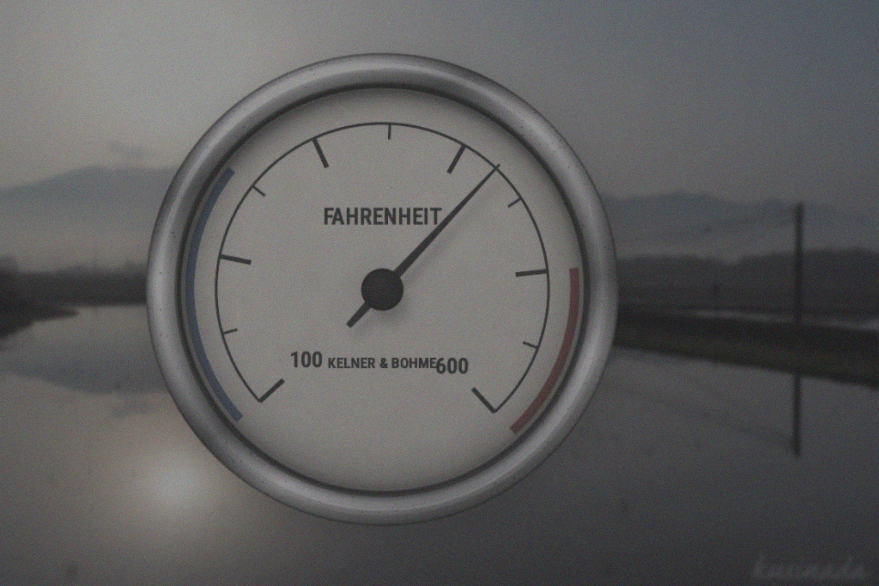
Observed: **425** °F
